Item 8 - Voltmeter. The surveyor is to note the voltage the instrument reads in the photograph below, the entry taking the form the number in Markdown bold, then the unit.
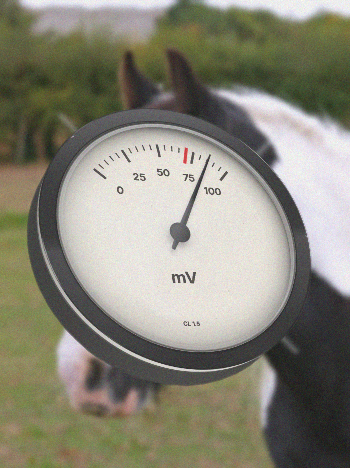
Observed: **85** mV
